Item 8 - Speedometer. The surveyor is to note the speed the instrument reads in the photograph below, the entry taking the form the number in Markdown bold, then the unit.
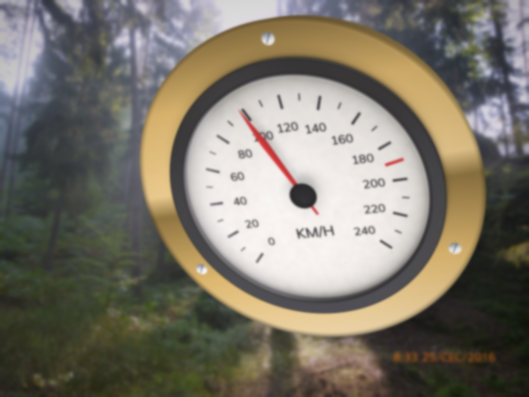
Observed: **100** km/h
